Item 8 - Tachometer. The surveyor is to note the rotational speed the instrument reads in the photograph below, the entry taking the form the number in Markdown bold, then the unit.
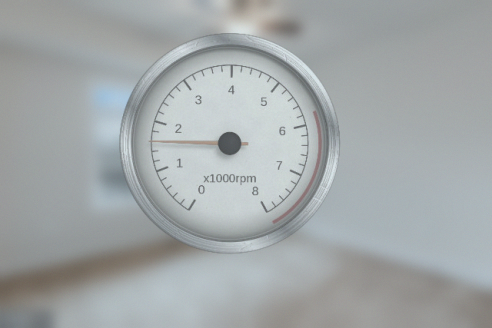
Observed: **1600** rpm
